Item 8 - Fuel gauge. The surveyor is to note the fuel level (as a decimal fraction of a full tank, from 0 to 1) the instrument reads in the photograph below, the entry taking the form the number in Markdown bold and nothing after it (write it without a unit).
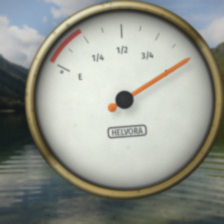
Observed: **1**
